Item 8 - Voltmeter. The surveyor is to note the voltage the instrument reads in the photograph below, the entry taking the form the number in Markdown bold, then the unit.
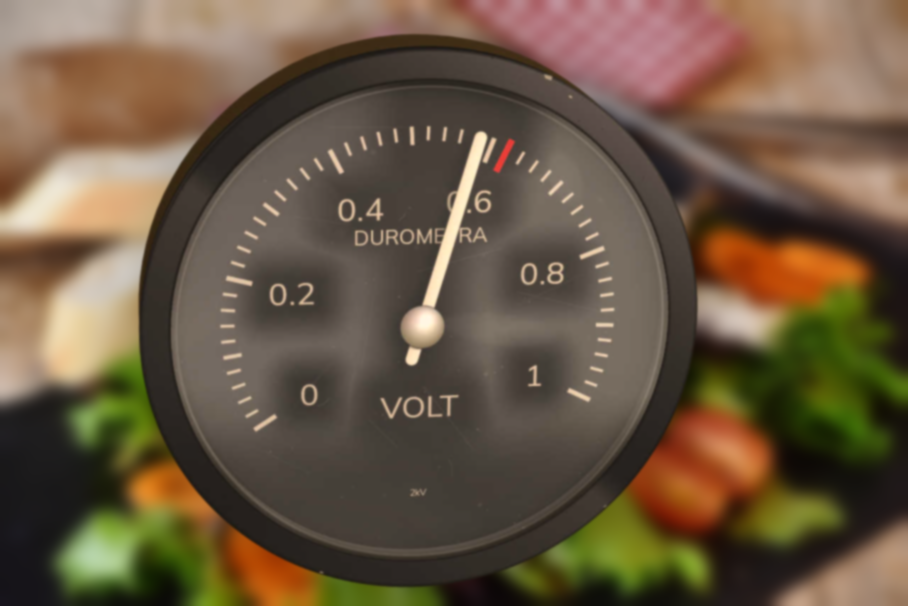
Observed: **0.58** V
